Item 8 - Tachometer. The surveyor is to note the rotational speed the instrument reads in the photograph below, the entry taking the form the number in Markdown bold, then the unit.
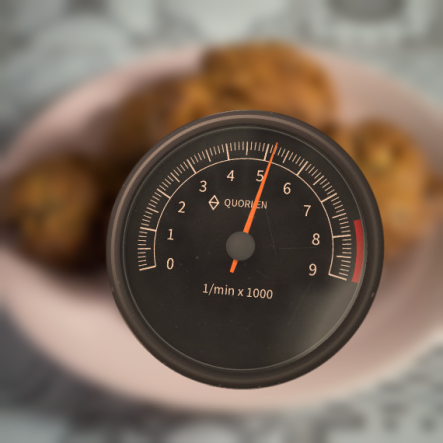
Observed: **5200** rpm
